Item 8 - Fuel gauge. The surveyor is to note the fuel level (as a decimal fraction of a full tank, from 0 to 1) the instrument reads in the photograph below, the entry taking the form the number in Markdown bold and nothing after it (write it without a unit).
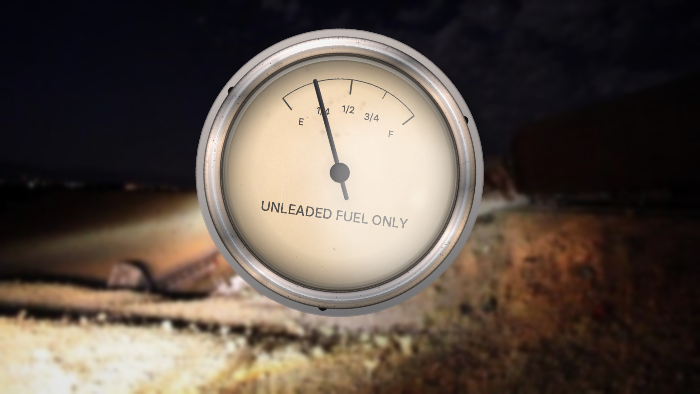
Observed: **0.25**
